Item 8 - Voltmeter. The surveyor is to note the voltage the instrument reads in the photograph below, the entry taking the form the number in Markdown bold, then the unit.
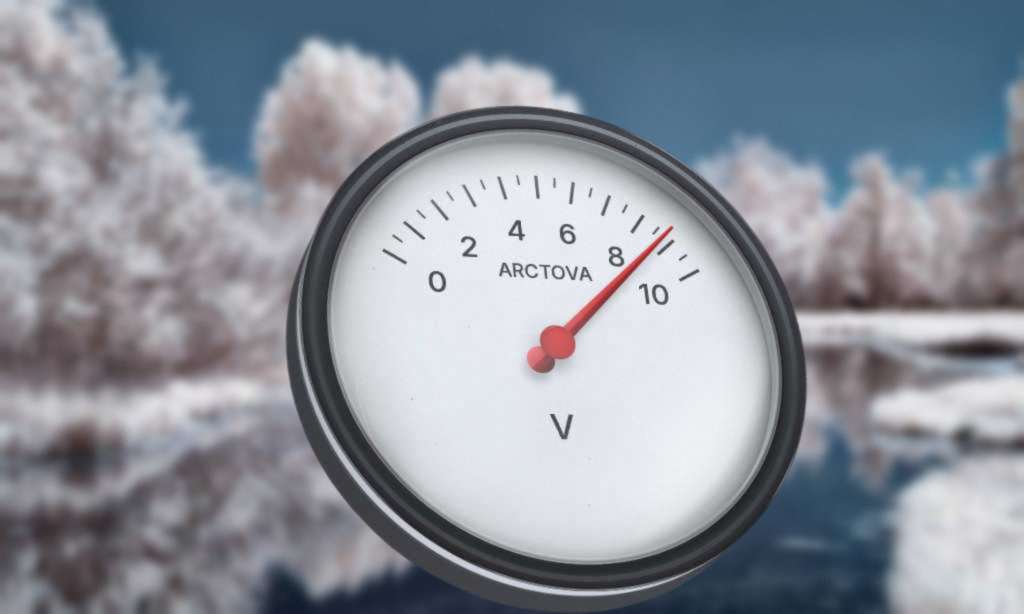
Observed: **8.75** V
